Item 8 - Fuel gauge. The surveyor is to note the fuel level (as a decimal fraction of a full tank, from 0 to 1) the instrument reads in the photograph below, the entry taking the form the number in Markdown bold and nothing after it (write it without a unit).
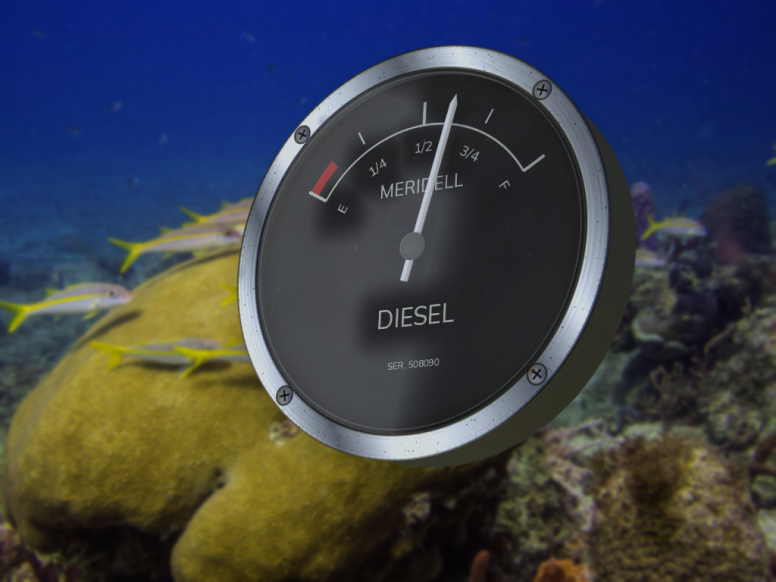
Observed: **0.625**
